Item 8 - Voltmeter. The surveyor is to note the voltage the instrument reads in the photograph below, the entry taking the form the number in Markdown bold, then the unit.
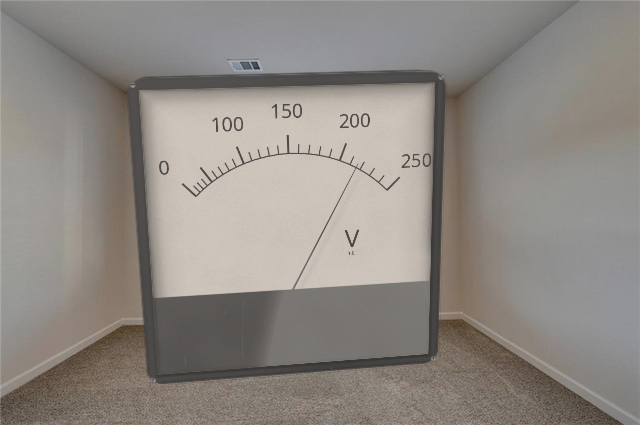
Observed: **215** V
